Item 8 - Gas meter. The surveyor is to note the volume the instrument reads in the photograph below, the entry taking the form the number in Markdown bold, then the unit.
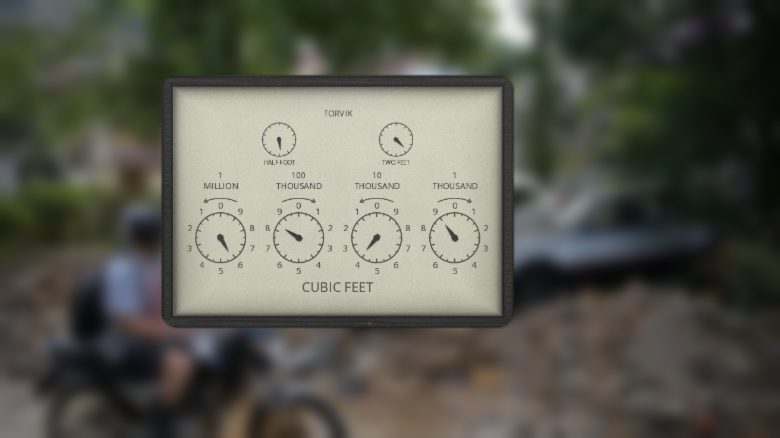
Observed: **583900** ft³
